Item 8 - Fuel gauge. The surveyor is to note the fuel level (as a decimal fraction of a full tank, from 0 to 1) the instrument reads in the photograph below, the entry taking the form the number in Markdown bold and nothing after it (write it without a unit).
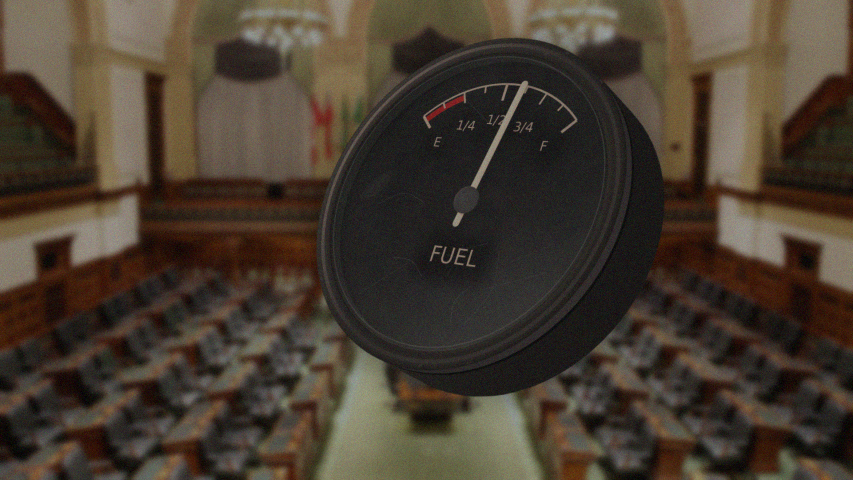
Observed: **0.625**
